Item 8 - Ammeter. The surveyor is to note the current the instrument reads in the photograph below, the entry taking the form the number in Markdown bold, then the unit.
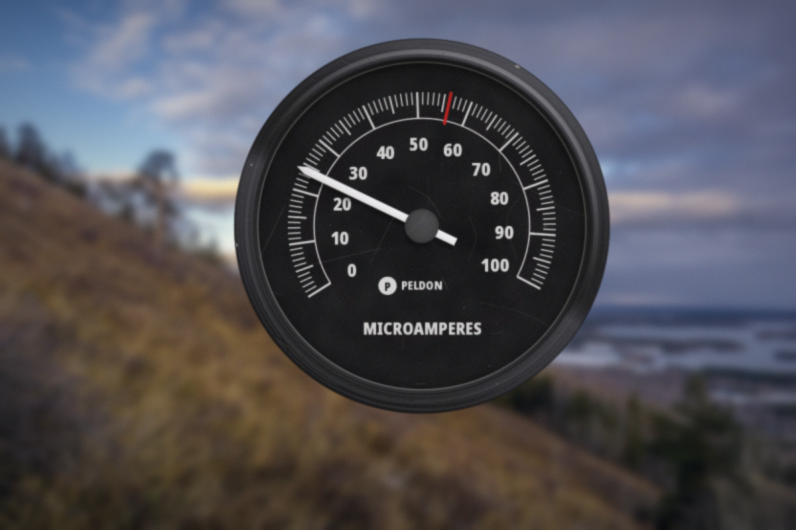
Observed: **24** µA
